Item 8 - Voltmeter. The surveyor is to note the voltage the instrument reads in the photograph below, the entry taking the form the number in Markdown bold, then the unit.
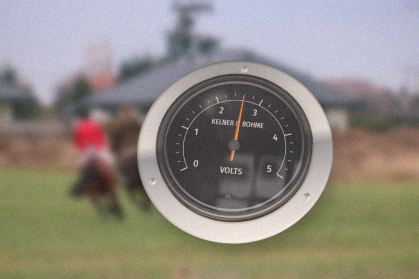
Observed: **2.6** V
